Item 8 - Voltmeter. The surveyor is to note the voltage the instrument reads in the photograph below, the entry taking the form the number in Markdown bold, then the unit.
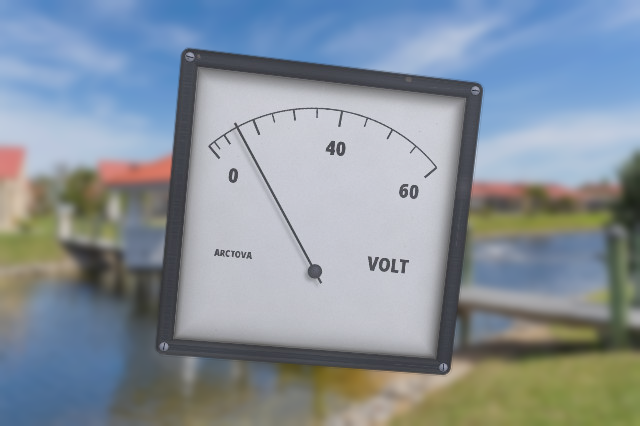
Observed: **15** V
